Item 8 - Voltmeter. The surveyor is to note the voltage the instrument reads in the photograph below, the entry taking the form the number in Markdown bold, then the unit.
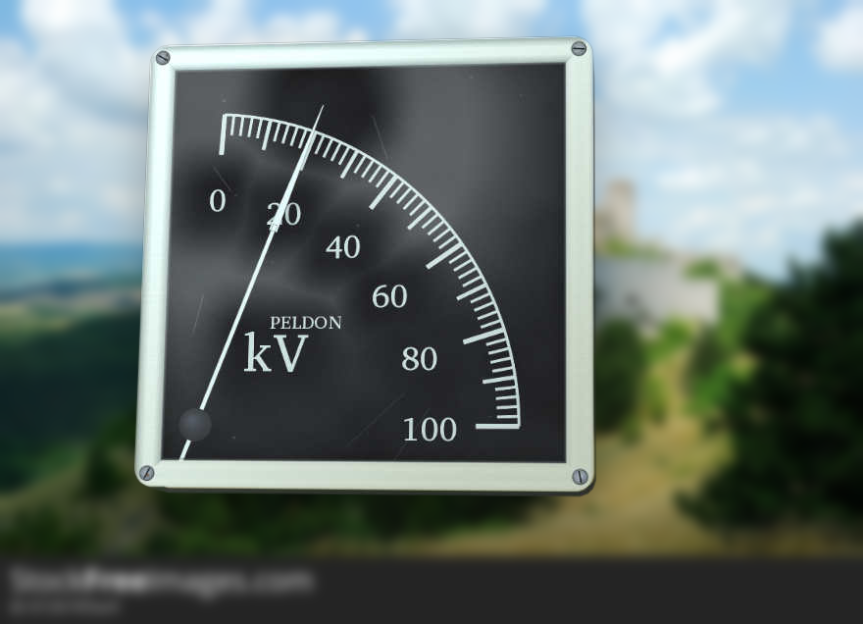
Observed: **20** kV
